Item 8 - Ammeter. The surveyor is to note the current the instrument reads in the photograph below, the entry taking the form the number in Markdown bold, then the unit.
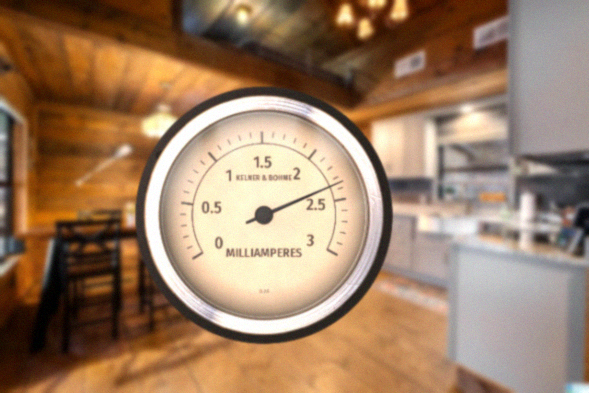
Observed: **2.35** mA
